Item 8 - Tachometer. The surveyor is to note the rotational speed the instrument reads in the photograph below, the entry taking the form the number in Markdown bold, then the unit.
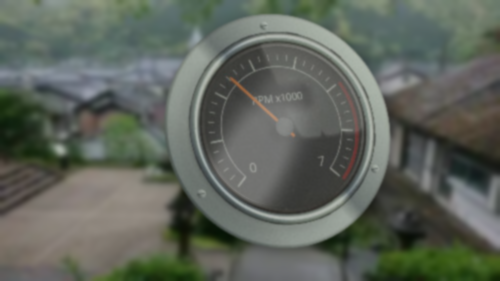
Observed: **2400** rpm
